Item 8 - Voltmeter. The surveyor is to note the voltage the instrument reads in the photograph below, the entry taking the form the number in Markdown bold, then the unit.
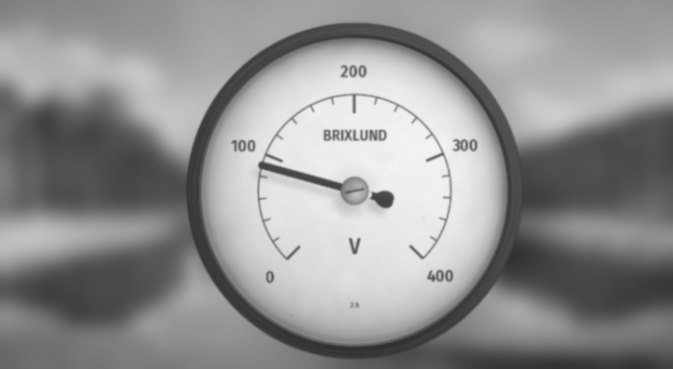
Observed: **90** V
